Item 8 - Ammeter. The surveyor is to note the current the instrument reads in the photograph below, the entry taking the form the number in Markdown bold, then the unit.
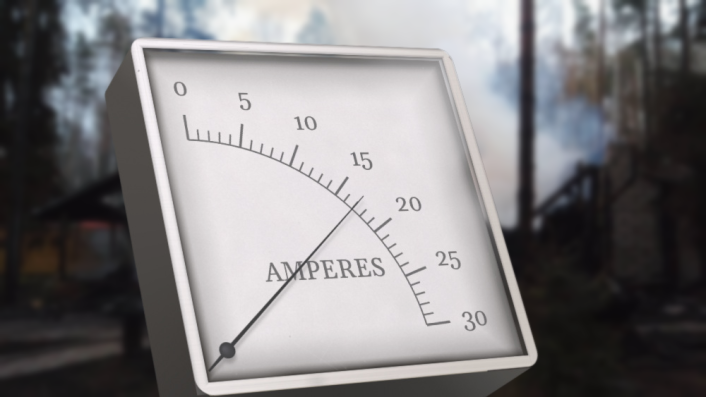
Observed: **17** A
